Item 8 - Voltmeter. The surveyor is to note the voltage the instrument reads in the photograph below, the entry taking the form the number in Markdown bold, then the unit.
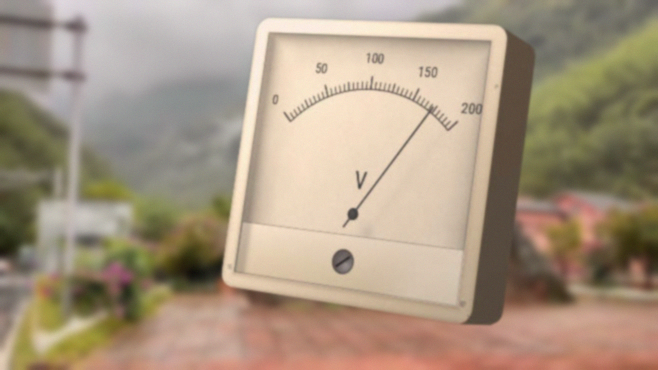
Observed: **175** V
